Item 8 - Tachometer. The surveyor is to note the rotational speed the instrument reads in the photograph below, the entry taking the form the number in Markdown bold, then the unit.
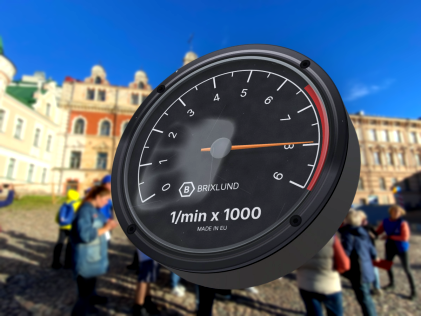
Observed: **8000** rpm
